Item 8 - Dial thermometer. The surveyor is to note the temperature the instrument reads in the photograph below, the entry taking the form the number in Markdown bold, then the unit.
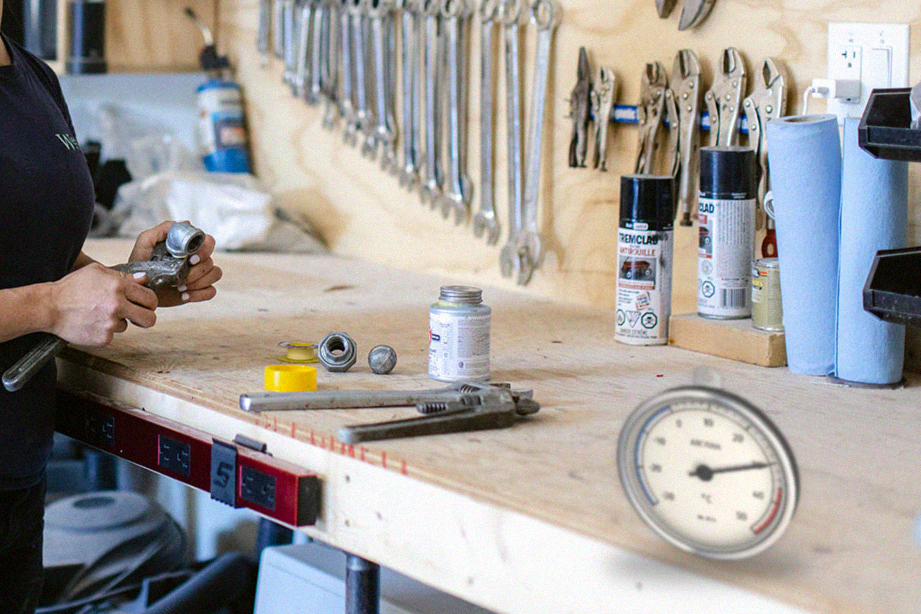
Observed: **30** °C
